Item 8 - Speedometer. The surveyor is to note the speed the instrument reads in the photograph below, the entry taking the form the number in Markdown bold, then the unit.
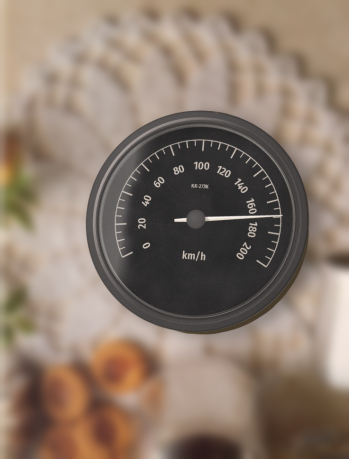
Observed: **170** km/h
